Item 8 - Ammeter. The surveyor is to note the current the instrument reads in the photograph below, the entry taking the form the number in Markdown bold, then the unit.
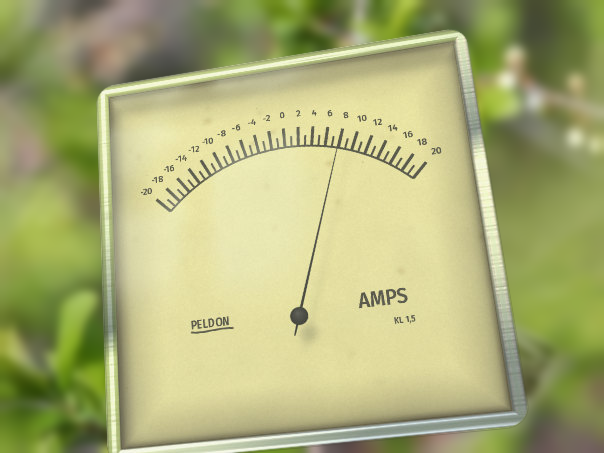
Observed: **8** A
